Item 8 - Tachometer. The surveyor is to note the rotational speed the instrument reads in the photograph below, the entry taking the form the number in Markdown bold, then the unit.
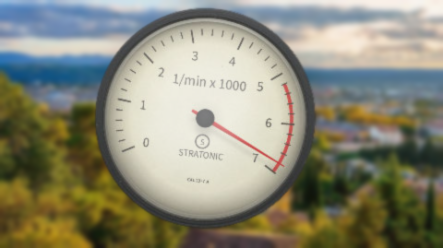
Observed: **6800** rpm
